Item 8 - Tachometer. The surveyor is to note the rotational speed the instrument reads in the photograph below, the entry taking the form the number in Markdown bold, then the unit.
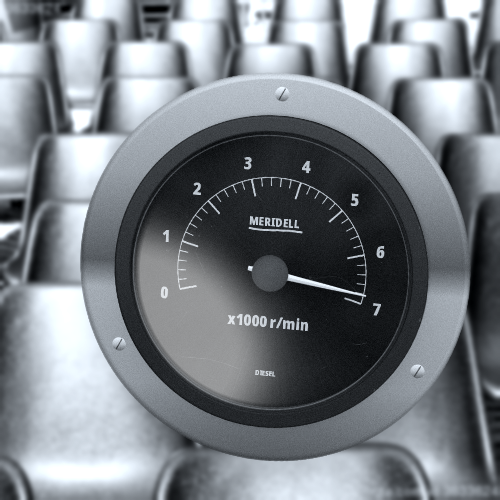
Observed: **6800** rpm
